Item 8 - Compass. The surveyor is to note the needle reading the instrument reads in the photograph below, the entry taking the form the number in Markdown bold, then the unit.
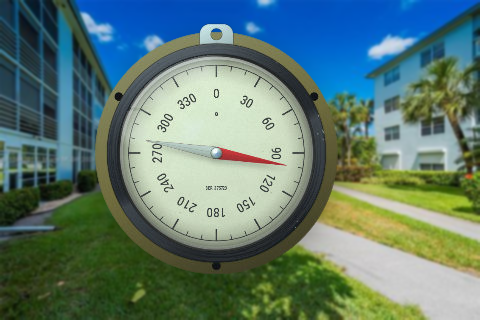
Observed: **100** °
